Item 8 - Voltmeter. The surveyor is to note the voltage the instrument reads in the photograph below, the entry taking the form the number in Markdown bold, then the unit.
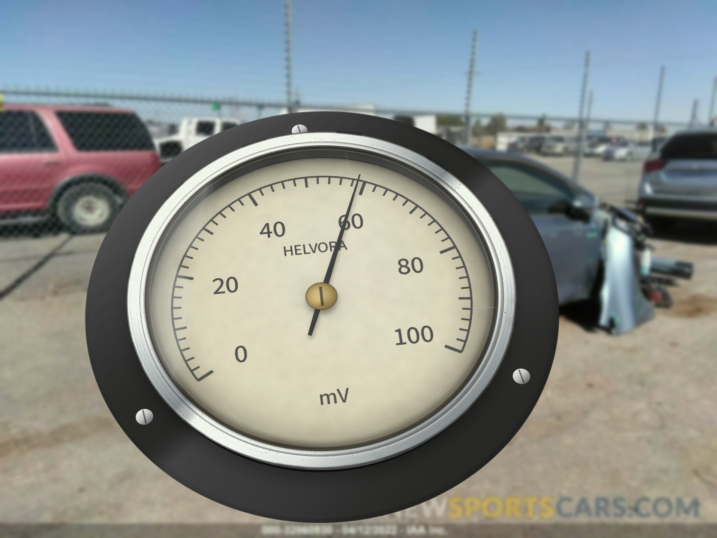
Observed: **59** mV
